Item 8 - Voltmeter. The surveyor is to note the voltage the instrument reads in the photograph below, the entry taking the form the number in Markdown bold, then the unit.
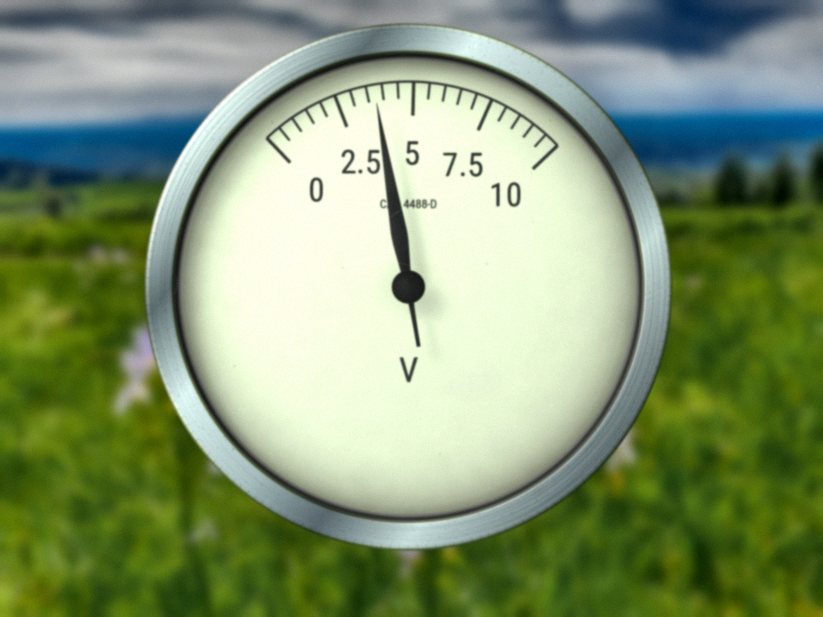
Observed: **3.75** V
